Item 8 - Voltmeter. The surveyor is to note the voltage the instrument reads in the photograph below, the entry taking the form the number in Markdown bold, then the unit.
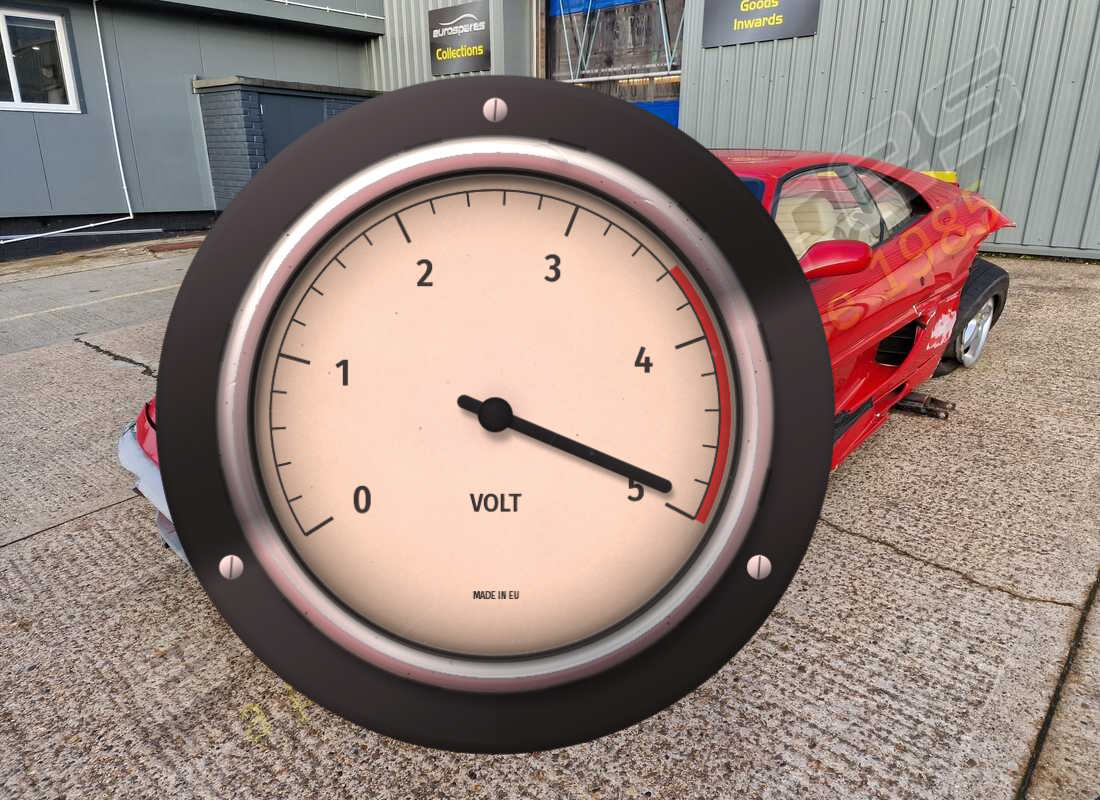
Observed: **4.9** V
